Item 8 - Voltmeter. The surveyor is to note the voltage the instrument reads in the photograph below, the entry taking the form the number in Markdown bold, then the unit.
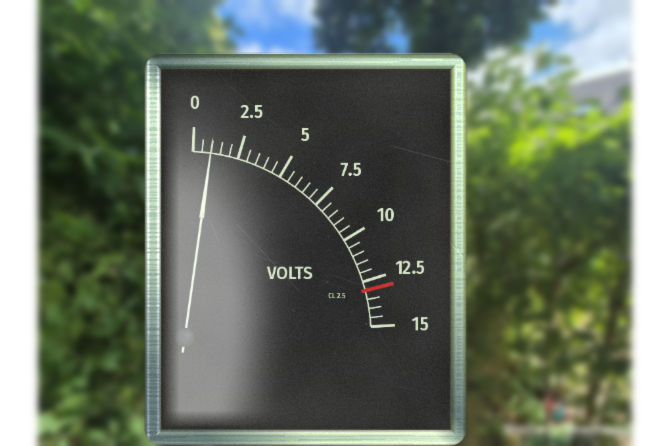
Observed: **1** V
